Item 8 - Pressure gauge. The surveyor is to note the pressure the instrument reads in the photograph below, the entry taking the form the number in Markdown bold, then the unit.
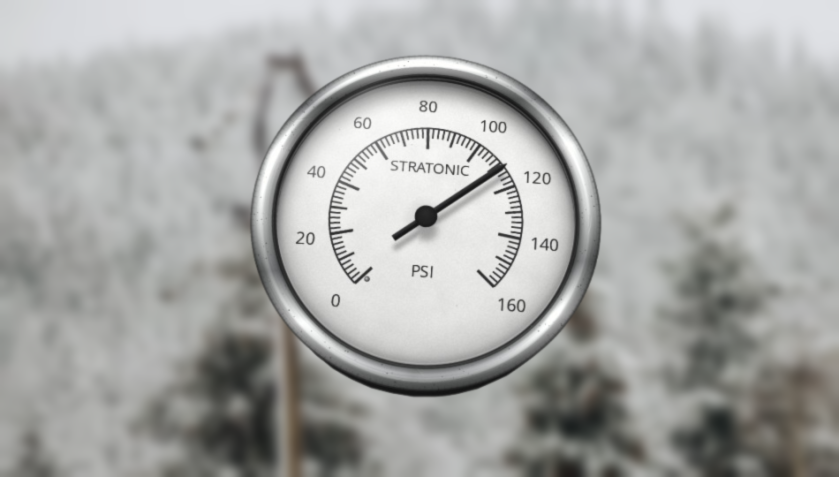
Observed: **112** psi
